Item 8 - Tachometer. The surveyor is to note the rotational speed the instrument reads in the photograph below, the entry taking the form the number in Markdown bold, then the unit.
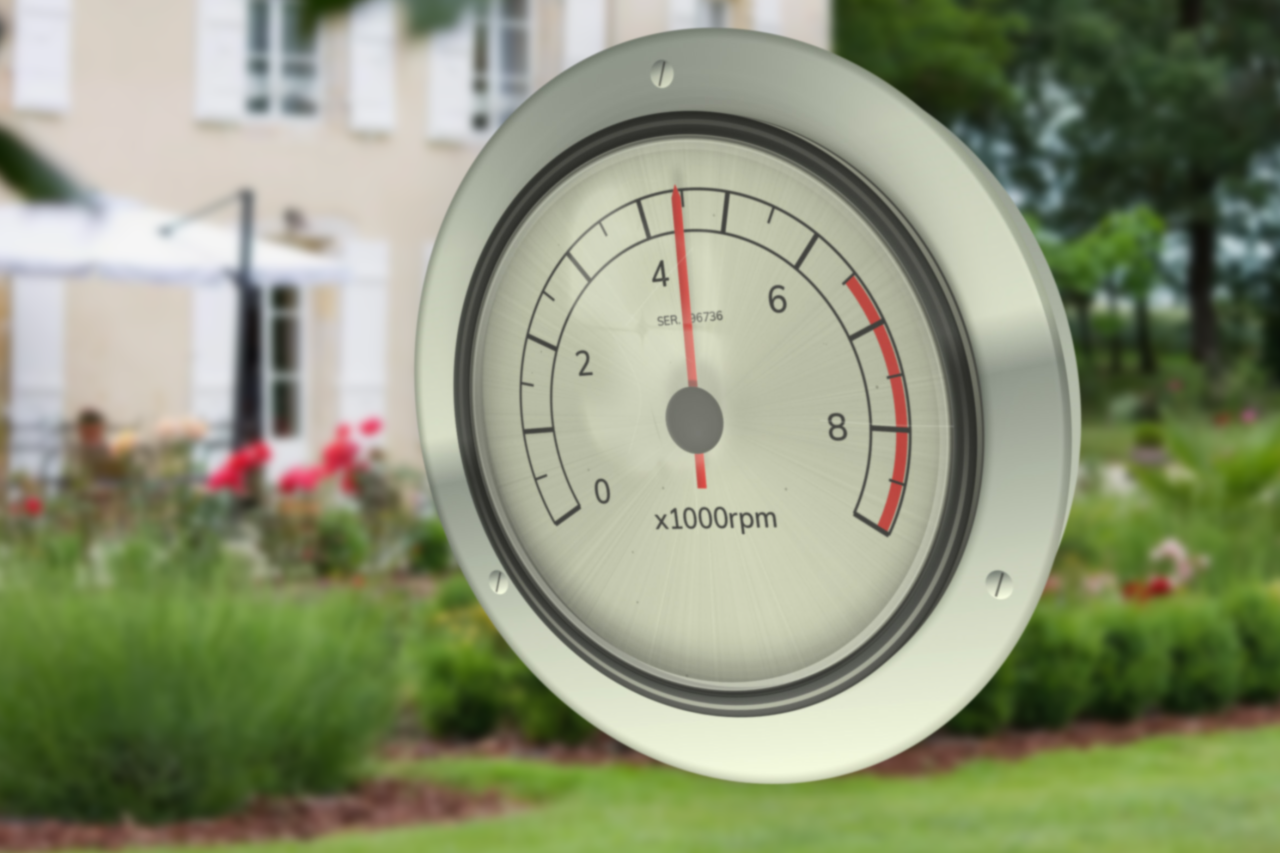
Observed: **4500** rpm
